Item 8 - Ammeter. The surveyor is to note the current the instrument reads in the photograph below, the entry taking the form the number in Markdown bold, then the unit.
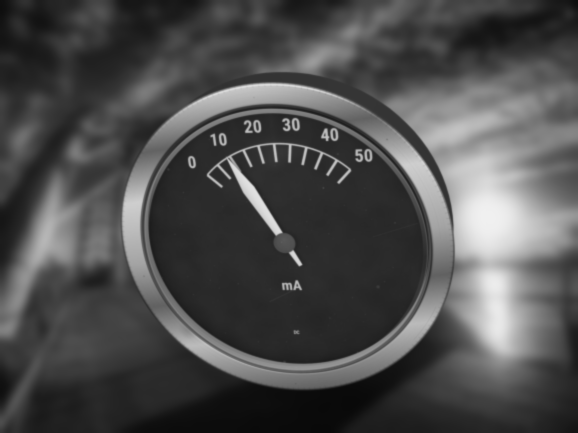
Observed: **10** mA
